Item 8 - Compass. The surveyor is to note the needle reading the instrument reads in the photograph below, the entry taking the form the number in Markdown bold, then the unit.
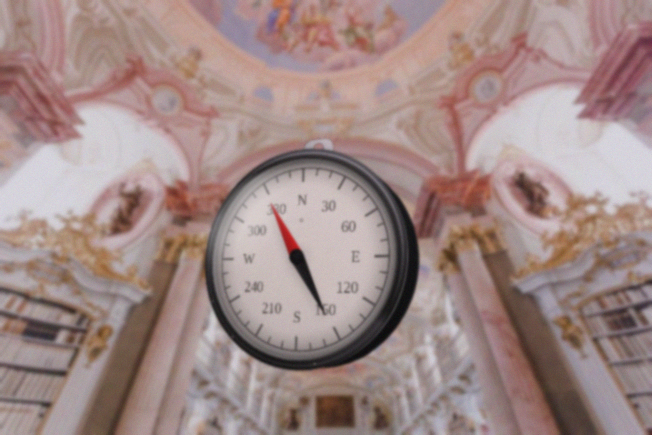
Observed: **330** °
